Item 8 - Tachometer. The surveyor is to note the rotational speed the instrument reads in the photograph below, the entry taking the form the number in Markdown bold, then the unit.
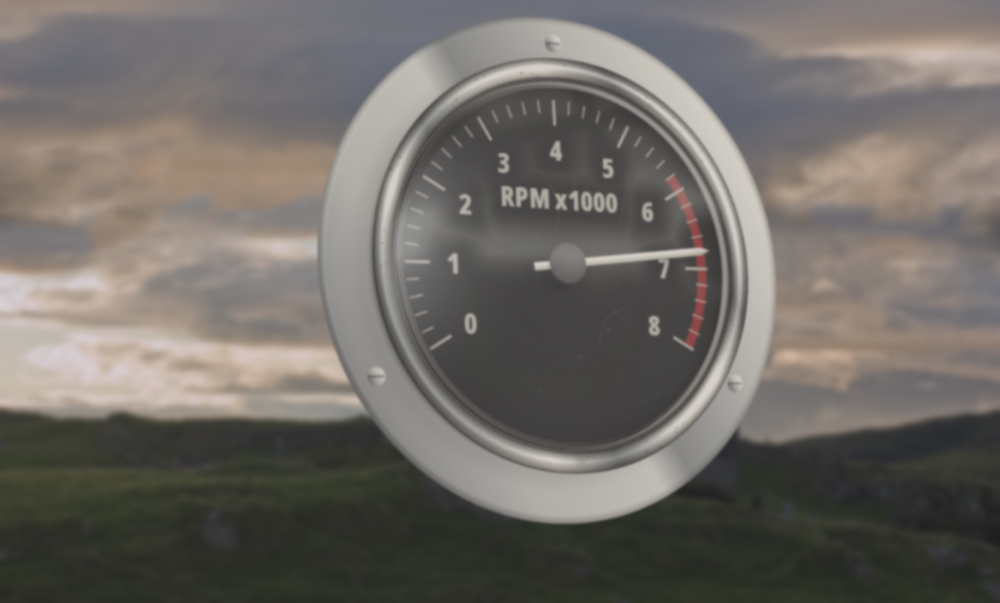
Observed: **6800** rpm
